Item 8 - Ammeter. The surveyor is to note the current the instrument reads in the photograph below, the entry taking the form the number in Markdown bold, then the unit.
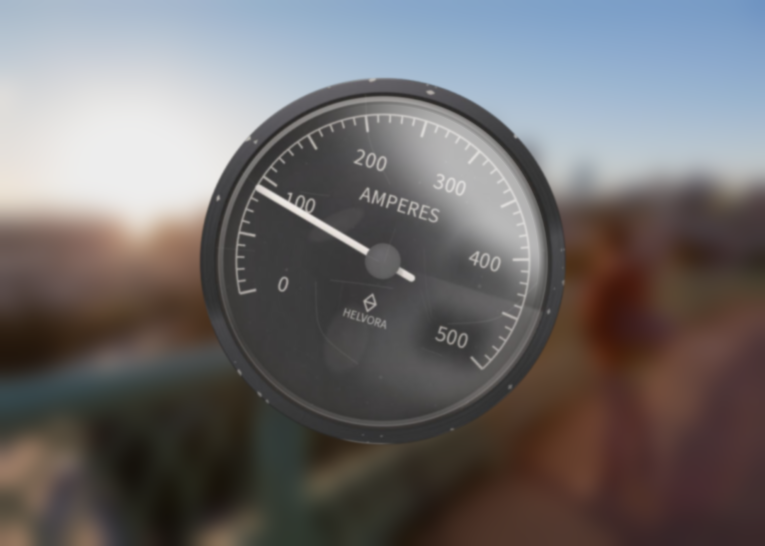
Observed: **90** A
